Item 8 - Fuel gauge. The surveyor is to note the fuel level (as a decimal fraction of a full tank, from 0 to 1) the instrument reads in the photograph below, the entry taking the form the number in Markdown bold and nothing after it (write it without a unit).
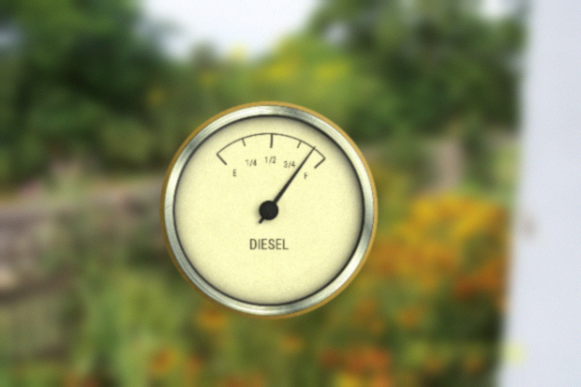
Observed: **0.875**
